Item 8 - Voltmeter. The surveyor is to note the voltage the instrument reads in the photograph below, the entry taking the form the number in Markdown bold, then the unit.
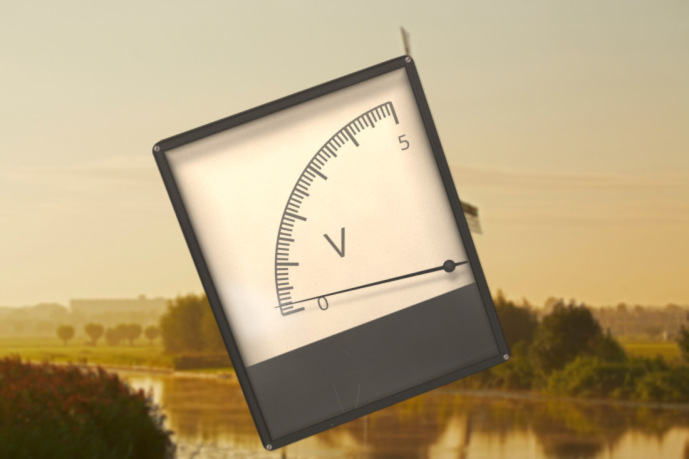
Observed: **0.2** V
